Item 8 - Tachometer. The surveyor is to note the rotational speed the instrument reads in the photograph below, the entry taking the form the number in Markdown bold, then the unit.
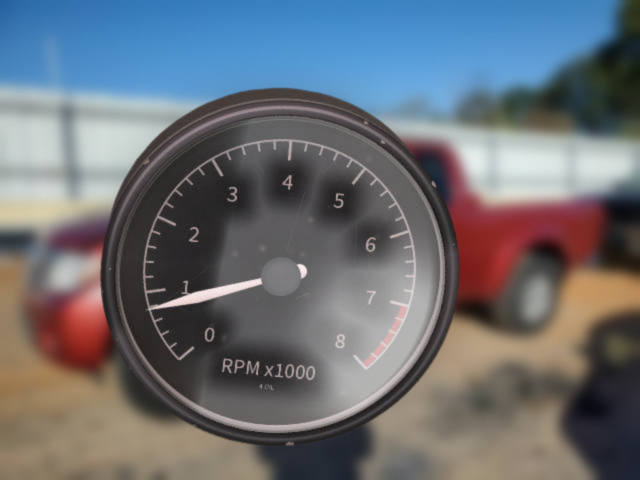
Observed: **800** rpm
